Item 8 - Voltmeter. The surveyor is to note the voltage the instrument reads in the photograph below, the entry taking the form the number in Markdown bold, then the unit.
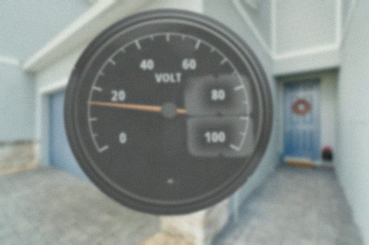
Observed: **15** V
